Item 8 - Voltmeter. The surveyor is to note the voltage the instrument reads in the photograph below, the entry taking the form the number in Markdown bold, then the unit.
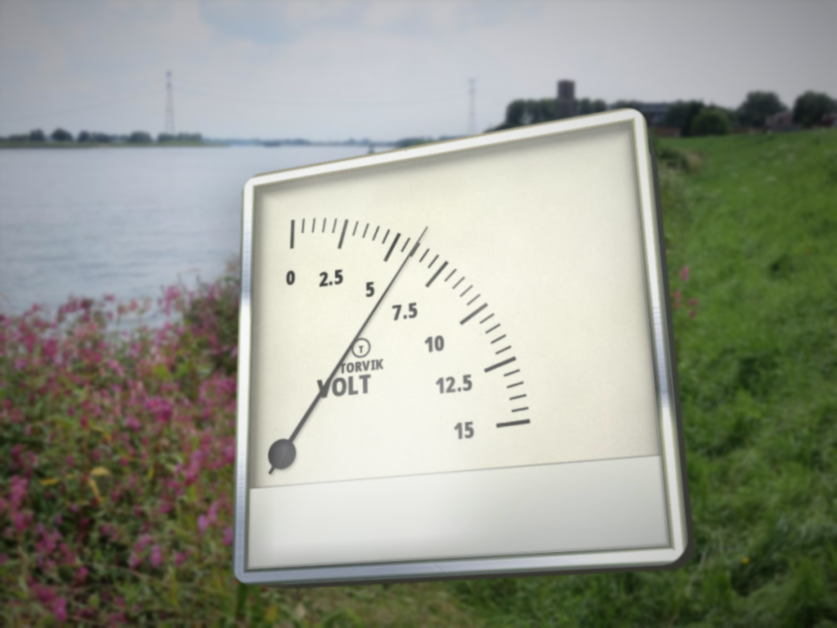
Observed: **6** V
